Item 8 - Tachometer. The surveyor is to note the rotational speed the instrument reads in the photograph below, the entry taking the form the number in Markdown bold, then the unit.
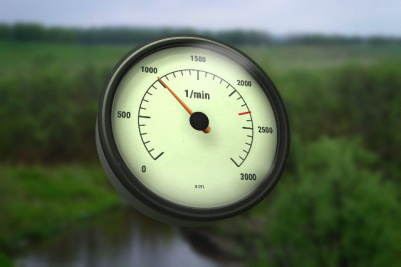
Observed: **1000** rpm
